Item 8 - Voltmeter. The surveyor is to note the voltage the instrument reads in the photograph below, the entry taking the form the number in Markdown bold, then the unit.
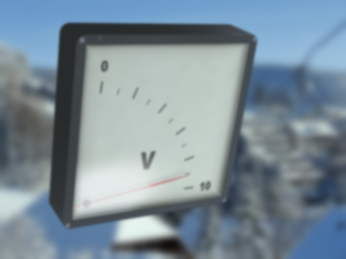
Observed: **9** V
